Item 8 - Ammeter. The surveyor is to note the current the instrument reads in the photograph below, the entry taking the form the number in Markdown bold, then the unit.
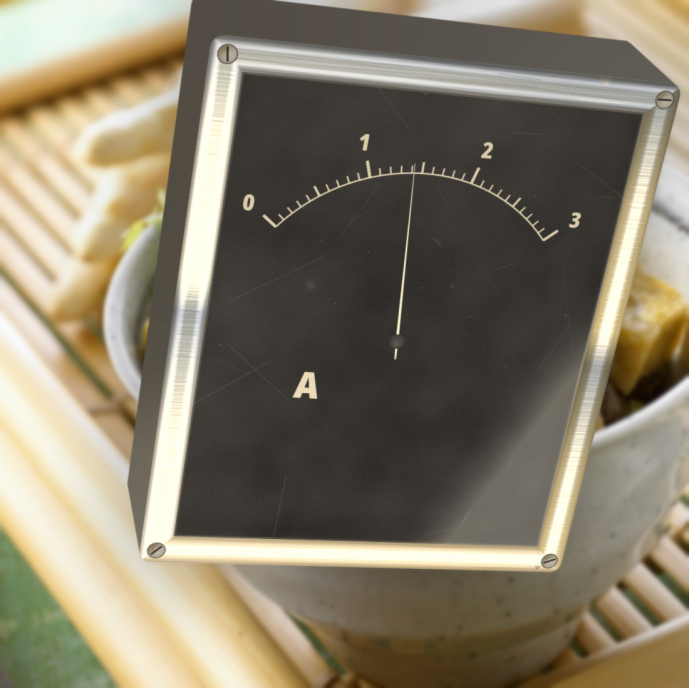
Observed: **1.4** A
